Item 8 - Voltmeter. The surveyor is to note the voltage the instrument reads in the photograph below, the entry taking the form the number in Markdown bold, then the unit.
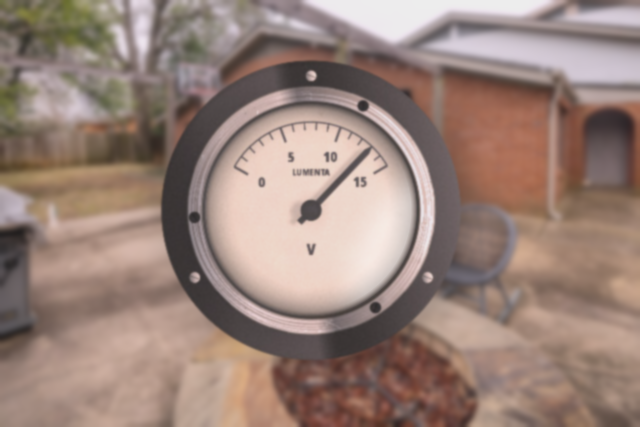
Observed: **13** V
